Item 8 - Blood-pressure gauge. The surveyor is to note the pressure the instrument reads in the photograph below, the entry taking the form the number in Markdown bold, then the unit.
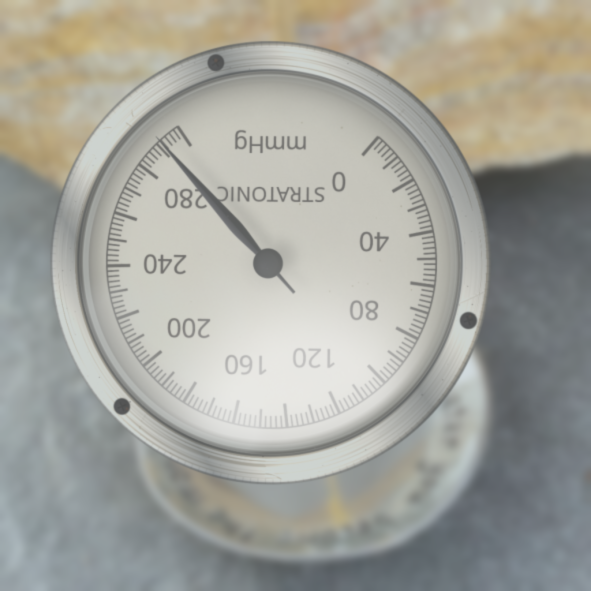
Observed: **292** mmHg
